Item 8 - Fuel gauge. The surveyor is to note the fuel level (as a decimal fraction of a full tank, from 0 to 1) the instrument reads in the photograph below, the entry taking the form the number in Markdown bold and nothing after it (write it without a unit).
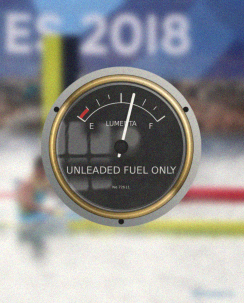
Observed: **0.625**
